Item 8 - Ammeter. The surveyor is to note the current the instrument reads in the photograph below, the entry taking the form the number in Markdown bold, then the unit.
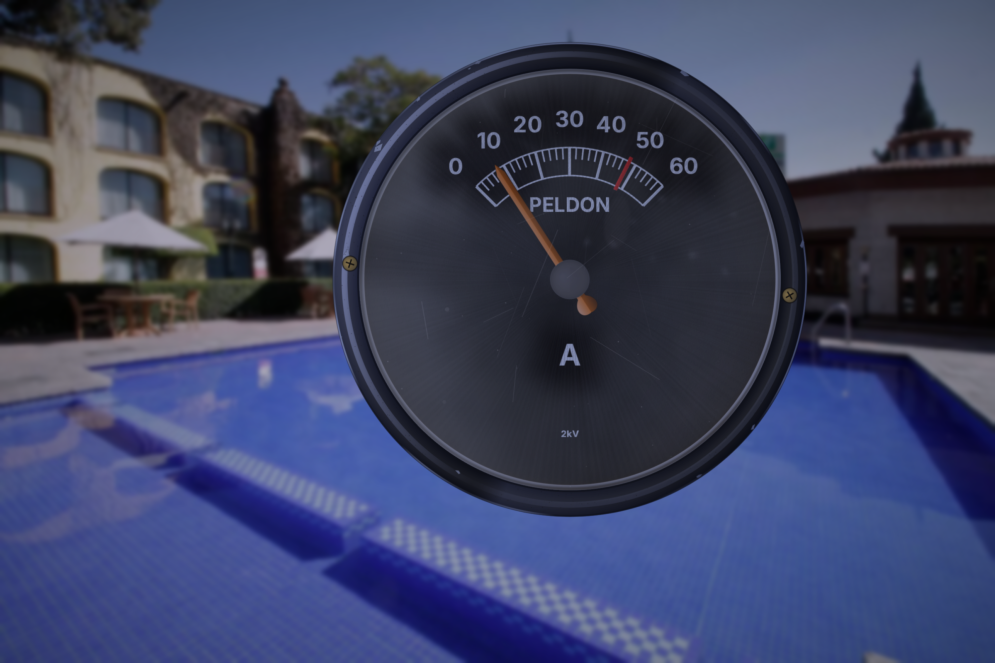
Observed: **8** A
